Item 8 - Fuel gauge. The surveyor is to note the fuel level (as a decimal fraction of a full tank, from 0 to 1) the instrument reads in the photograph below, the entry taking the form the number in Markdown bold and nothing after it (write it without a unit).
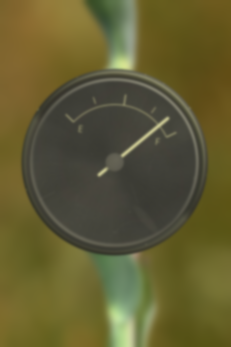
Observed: **0.875**
